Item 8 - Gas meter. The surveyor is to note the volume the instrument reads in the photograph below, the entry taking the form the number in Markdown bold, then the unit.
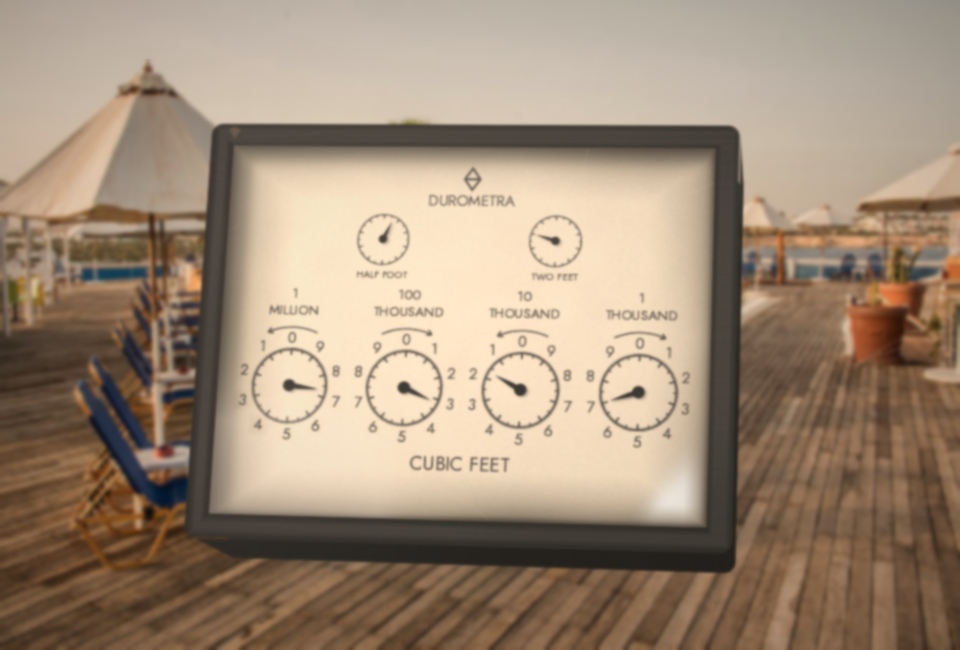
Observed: **731700** ft³
